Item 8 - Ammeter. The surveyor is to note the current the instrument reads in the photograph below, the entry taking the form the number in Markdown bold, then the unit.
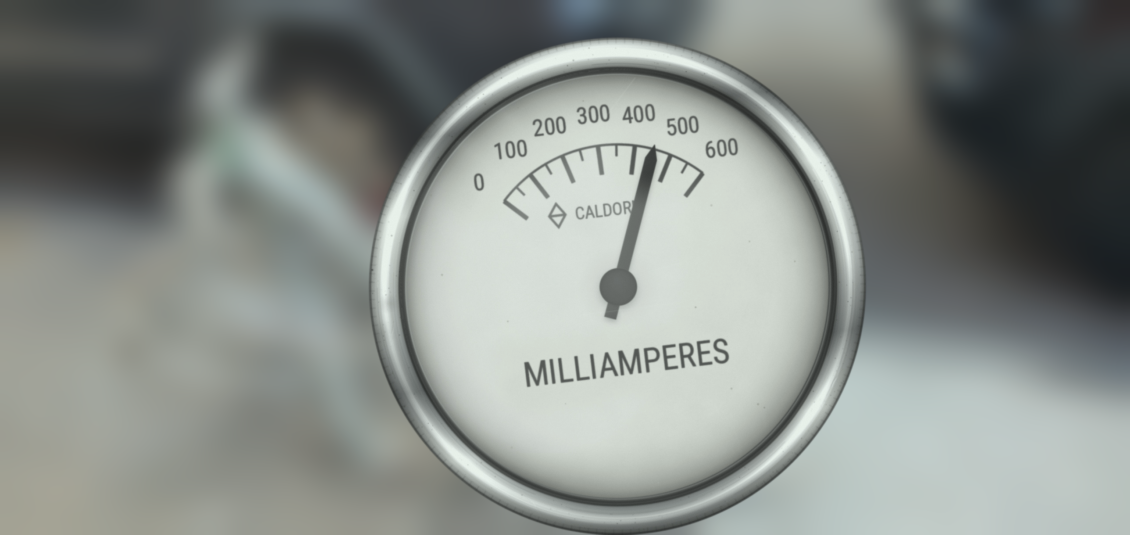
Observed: **450** mA
